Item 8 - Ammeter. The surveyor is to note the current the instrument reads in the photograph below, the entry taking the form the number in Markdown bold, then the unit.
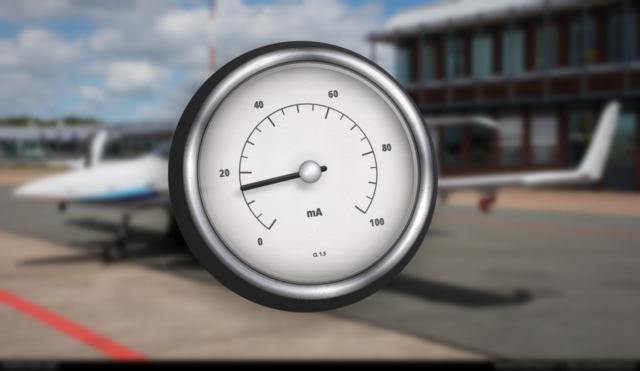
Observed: **15** mA
